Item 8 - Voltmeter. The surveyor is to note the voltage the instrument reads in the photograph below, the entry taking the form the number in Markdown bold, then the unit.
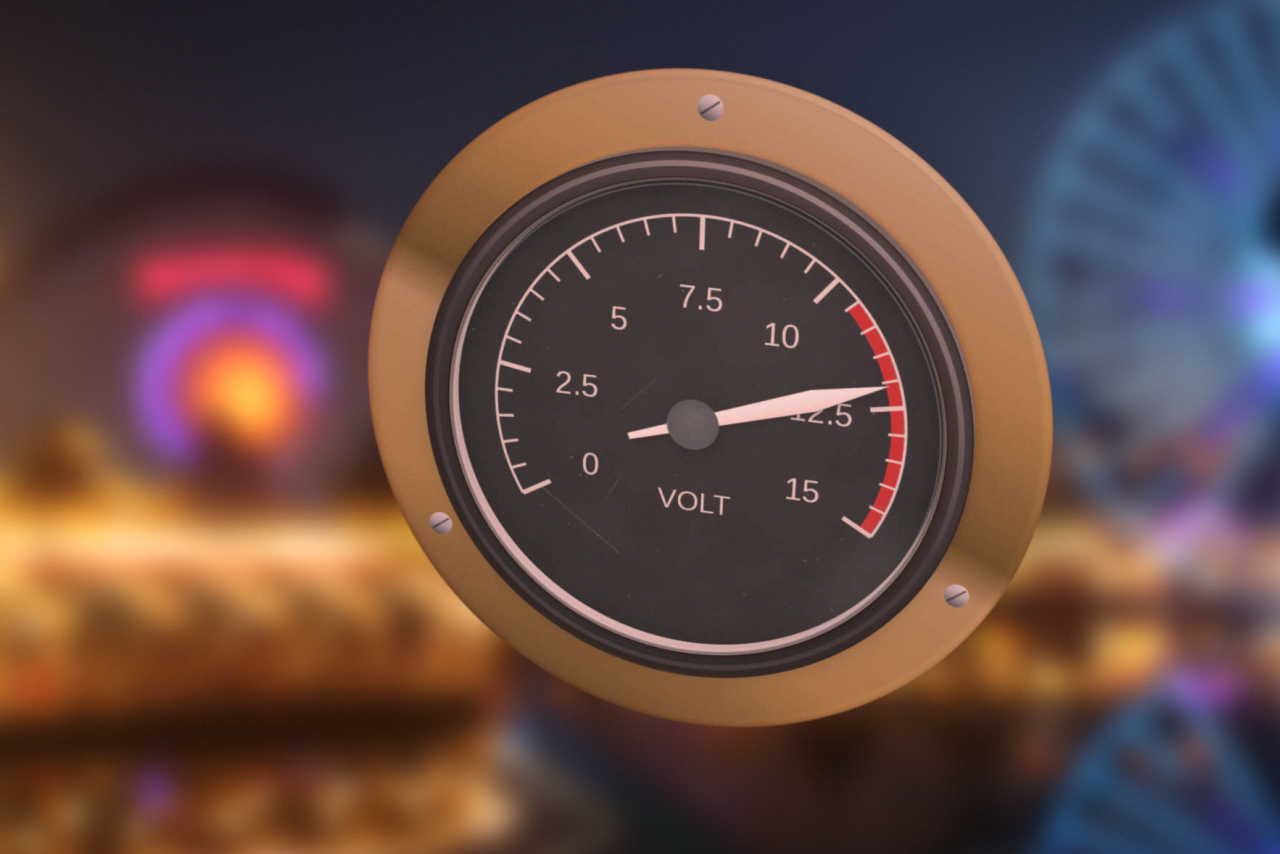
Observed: **12** V
